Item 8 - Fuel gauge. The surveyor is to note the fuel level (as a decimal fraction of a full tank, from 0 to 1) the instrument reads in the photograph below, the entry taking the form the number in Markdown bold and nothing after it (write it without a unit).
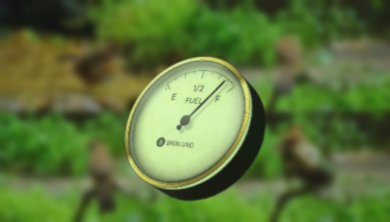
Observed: **0.875**
